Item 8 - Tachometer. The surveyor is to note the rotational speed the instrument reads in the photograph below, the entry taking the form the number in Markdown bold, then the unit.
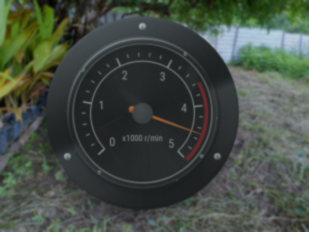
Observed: **4500** rpm
